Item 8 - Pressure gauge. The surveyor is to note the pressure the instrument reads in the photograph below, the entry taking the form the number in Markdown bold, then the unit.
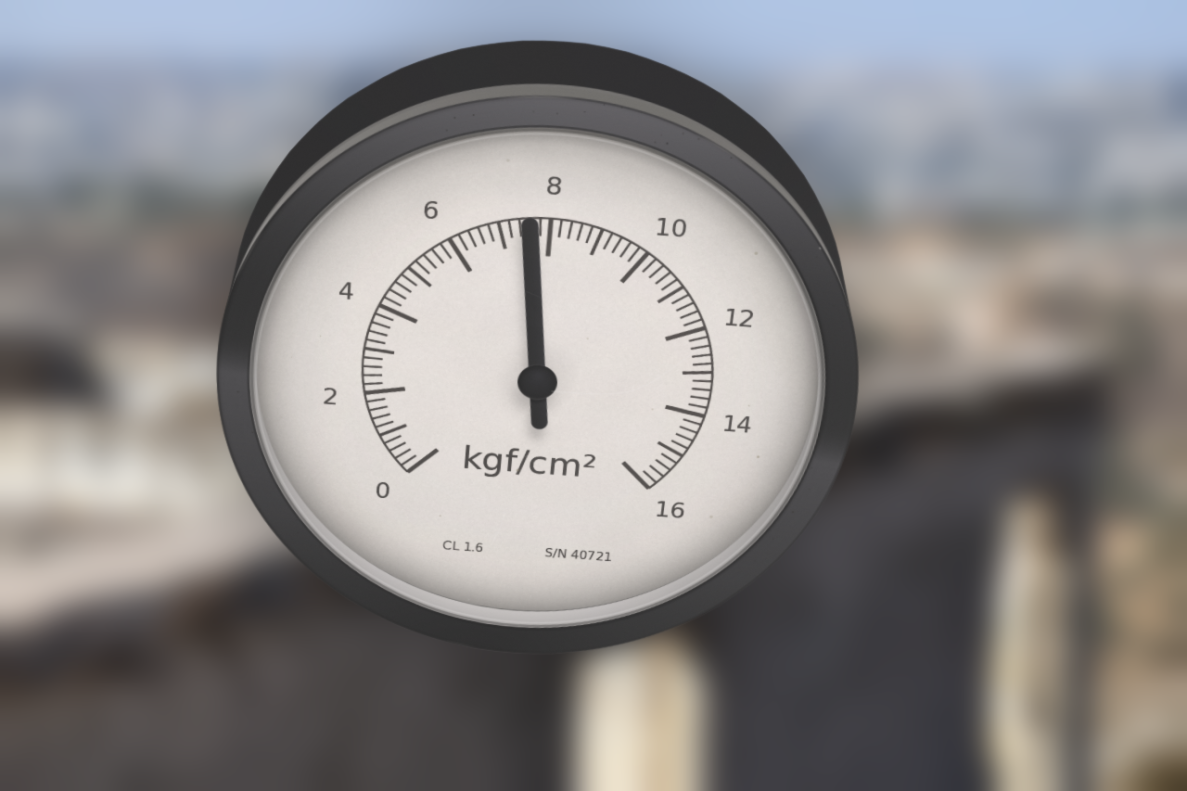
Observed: **7.6** kg/cm²
